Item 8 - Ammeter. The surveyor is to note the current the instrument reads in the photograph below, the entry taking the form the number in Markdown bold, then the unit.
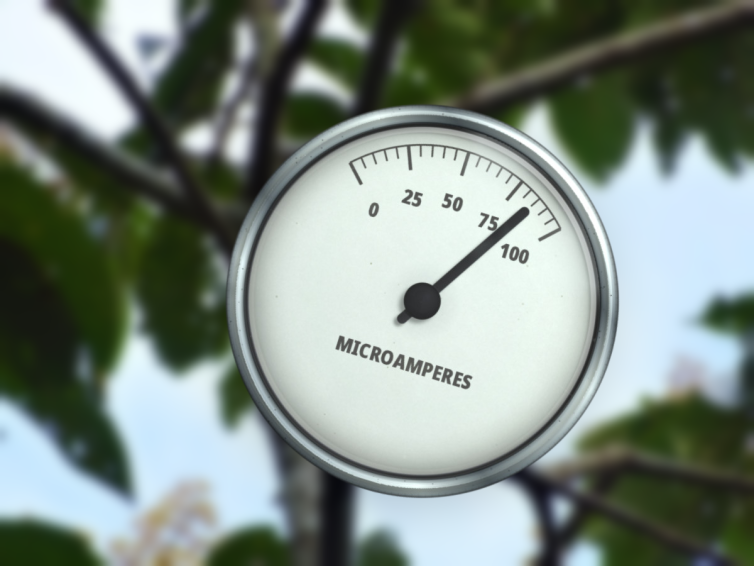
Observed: **85** µA
